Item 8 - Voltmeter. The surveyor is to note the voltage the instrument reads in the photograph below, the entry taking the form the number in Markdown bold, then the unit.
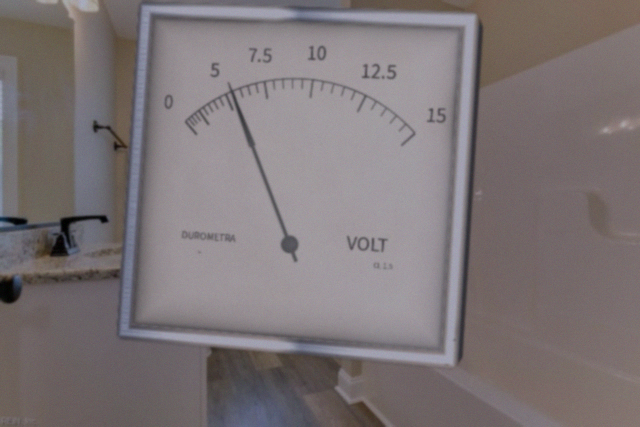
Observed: **5.5** V
